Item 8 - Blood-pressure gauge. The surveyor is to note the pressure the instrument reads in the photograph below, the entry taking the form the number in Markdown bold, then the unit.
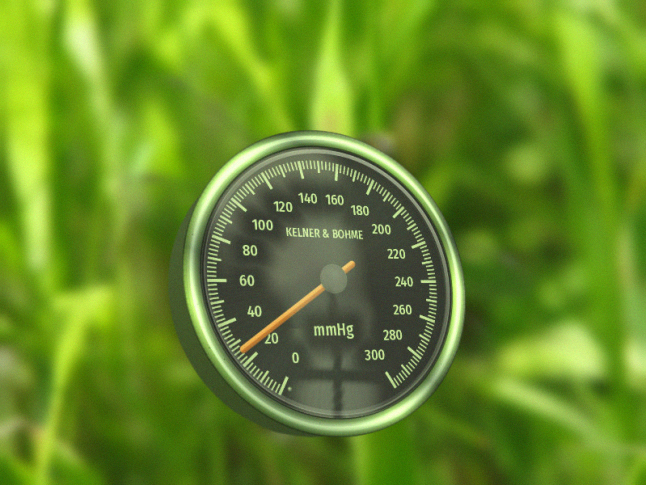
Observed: **26** mmHg
